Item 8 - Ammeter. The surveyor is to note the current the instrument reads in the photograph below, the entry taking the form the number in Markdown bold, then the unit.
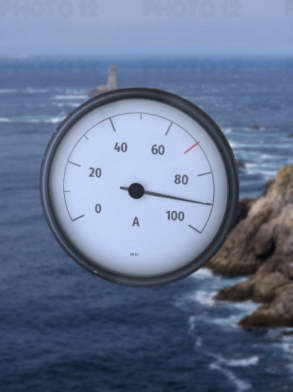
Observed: **90** A
